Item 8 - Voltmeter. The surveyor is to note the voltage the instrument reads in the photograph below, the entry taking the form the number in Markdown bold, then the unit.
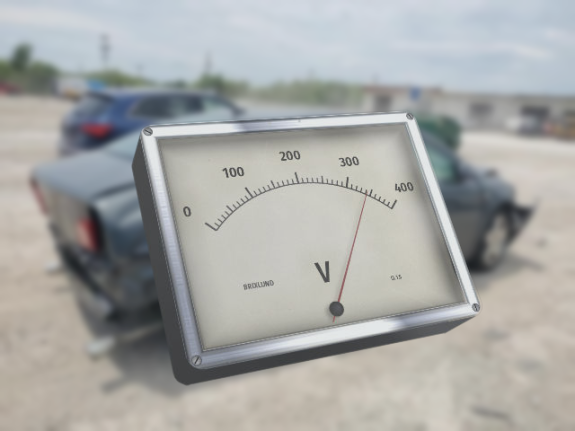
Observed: **340** V
